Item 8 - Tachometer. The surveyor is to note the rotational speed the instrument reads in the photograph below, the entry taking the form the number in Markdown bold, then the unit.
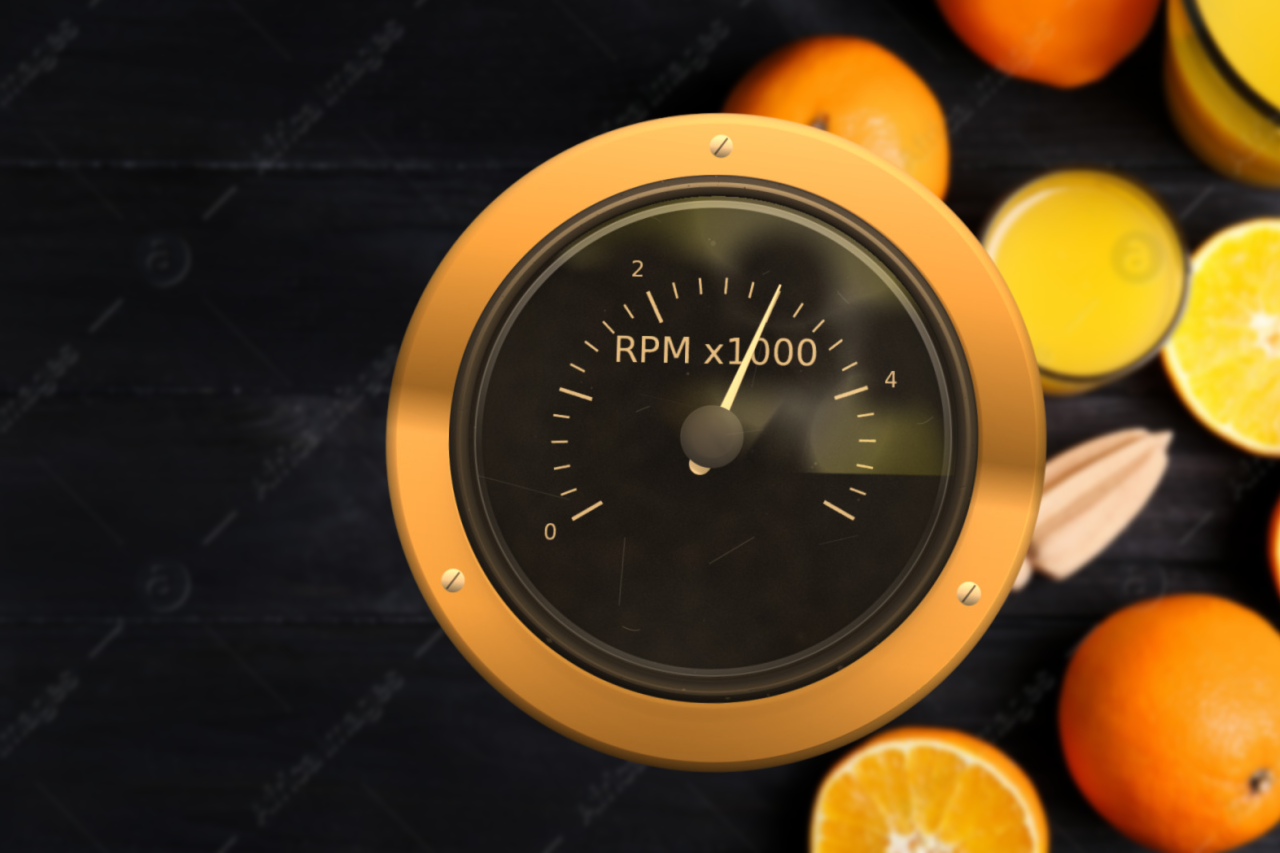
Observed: **3000** rpm
